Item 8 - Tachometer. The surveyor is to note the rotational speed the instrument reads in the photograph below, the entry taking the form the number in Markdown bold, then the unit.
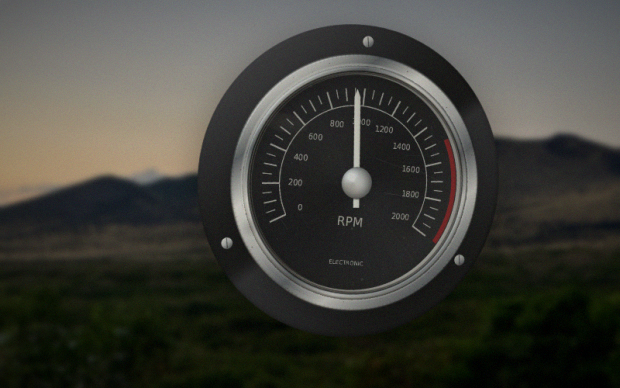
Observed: **950** rpm
